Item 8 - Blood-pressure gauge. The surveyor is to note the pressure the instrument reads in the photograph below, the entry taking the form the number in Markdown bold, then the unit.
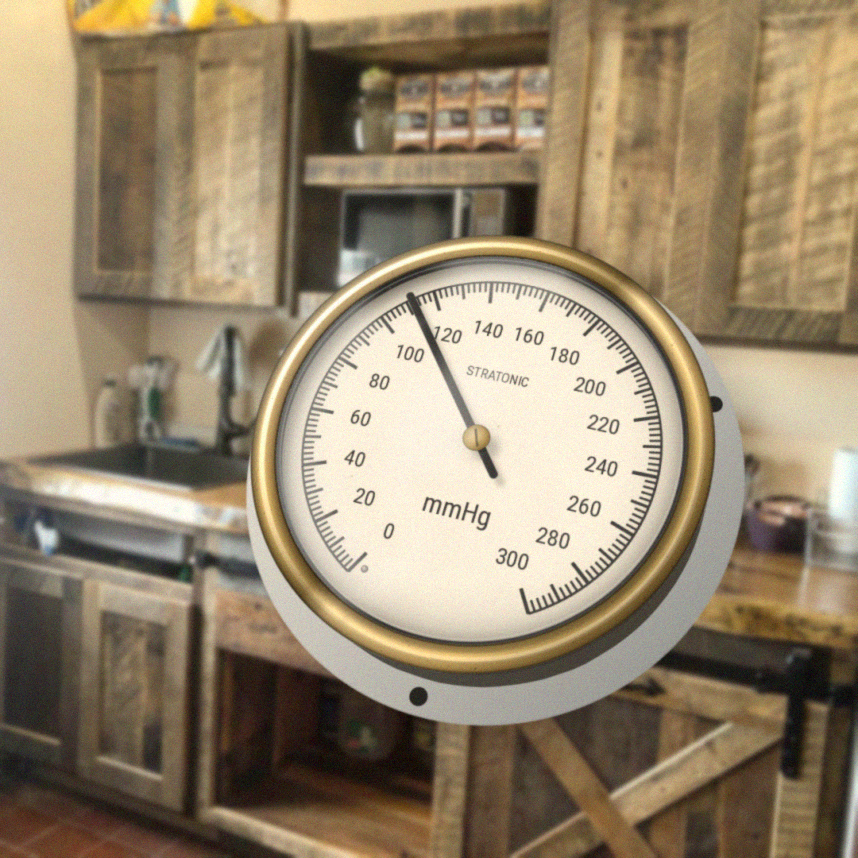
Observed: **112** mmHg
